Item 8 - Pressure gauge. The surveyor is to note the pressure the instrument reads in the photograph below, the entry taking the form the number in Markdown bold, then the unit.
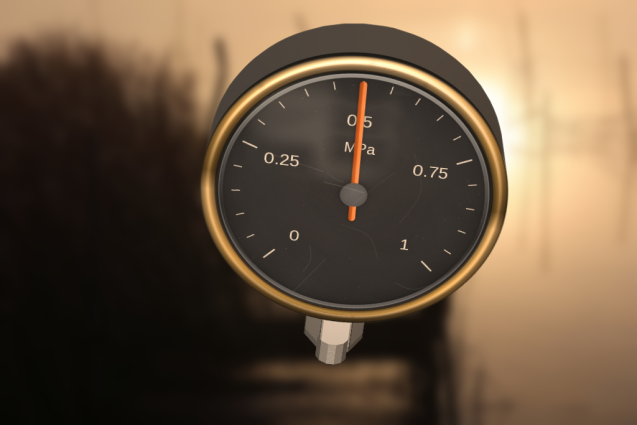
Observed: **0.5** MPa
